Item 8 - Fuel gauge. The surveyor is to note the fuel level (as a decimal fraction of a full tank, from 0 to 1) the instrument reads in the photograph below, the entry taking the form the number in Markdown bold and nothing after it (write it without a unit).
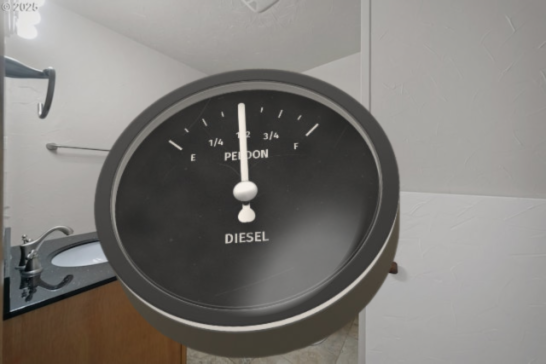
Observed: **0.5**
